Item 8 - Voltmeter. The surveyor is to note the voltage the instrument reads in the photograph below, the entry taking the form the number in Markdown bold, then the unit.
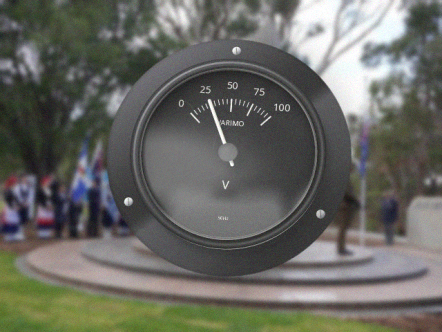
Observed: **25** V
